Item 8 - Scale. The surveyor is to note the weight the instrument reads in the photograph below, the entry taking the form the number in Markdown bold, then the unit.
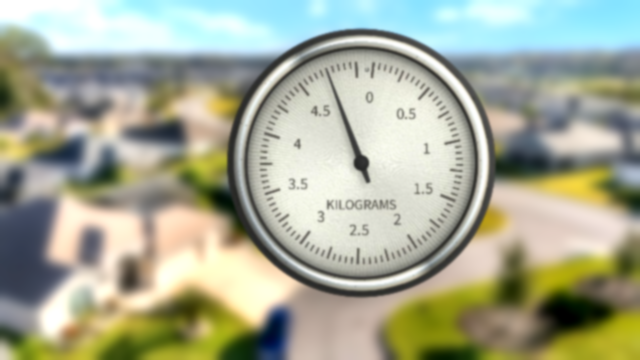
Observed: **4.75** kg
